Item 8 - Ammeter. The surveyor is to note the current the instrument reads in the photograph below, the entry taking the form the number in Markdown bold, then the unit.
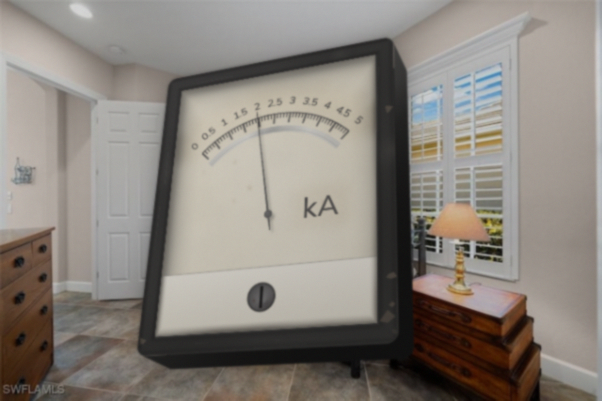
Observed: **2** kA
